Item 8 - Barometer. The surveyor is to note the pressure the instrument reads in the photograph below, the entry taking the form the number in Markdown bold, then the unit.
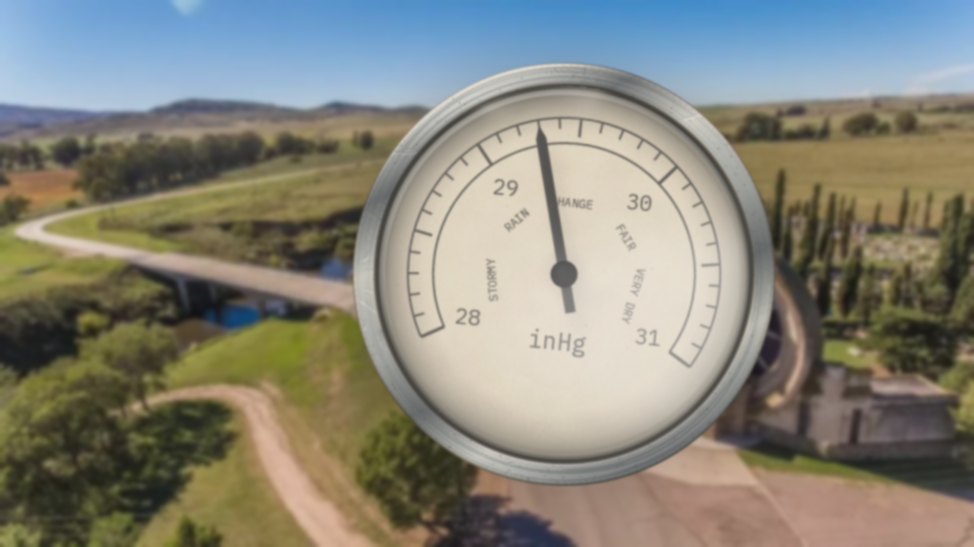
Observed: **29.3** inHg
